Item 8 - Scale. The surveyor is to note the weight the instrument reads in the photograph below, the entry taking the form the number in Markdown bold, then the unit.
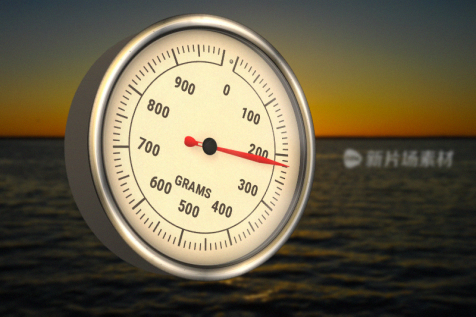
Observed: **220** g
